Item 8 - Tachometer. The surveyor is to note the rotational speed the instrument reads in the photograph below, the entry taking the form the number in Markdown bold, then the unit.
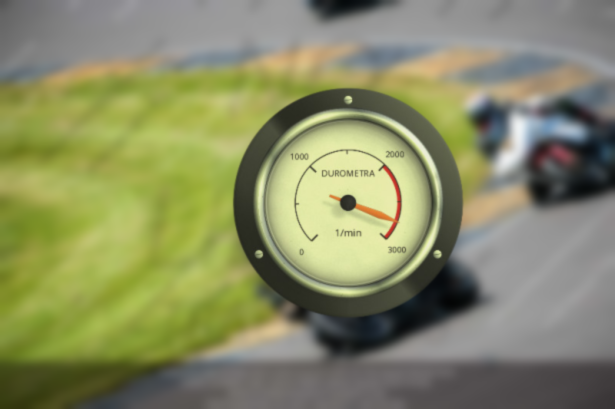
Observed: **2750** rpm
